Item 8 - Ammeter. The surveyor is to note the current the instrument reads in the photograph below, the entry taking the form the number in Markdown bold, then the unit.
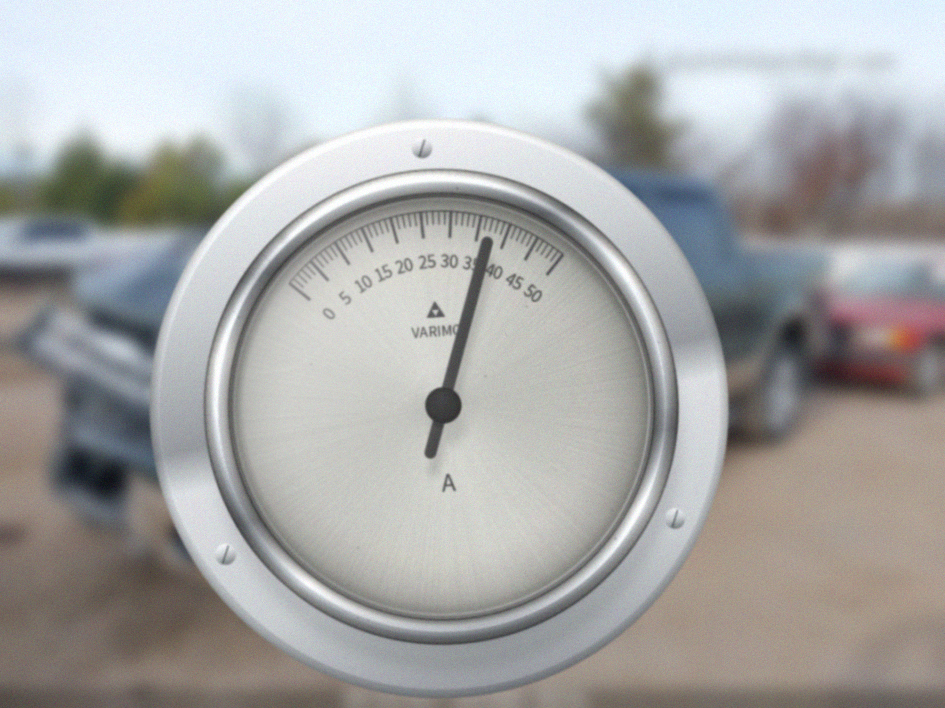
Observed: **37** A
